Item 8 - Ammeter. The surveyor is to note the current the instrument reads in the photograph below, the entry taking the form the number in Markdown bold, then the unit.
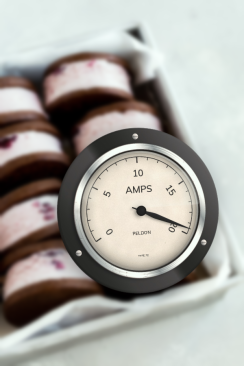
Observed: **19.5** A
